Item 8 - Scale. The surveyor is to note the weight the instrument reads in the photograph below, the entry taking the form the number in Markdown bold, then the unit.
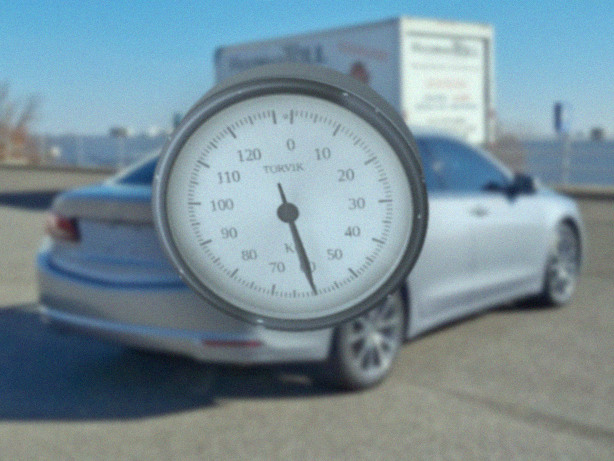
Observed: **60** kg
